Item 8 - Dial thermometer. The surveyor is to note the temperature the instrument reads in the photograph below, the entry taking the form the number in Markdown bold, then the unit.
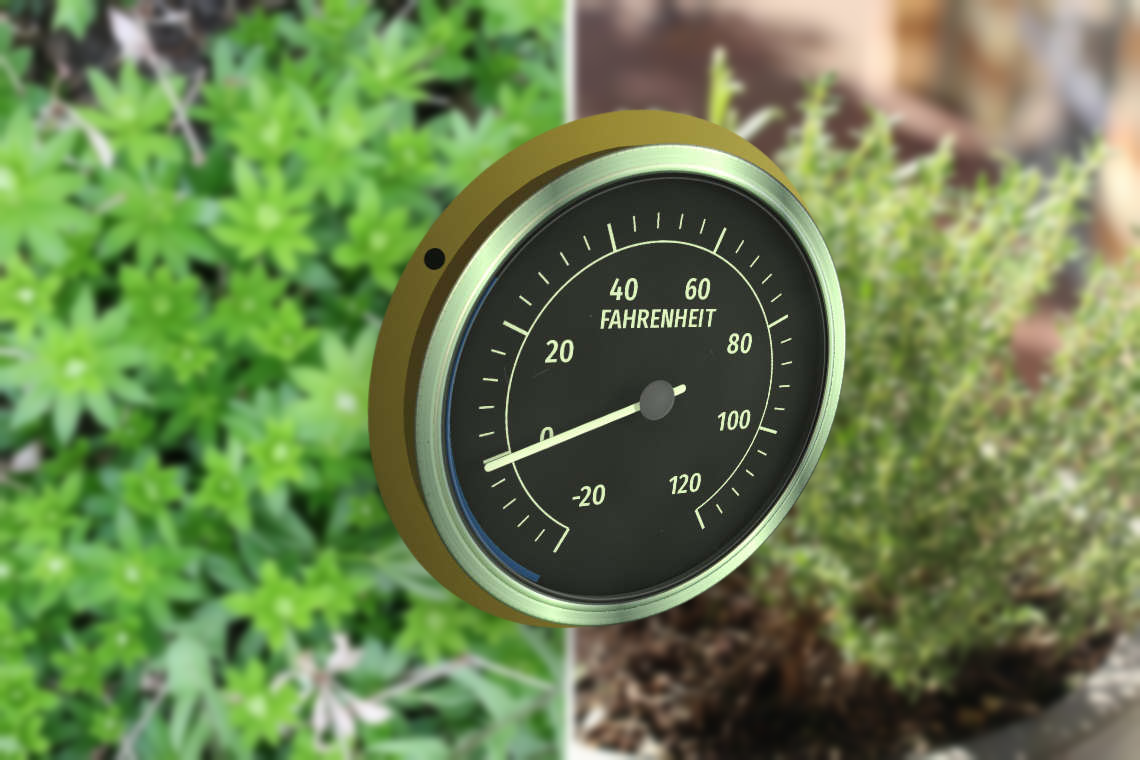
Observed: **0** °F
